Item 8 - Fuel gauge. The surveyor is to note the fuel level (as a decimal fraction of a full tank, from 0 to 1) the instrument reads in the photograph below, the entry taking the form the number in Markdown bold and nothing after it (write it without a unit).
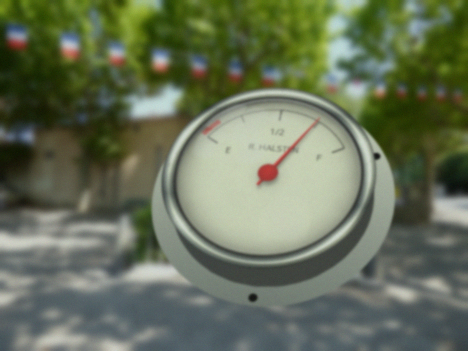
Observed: **0.75**
